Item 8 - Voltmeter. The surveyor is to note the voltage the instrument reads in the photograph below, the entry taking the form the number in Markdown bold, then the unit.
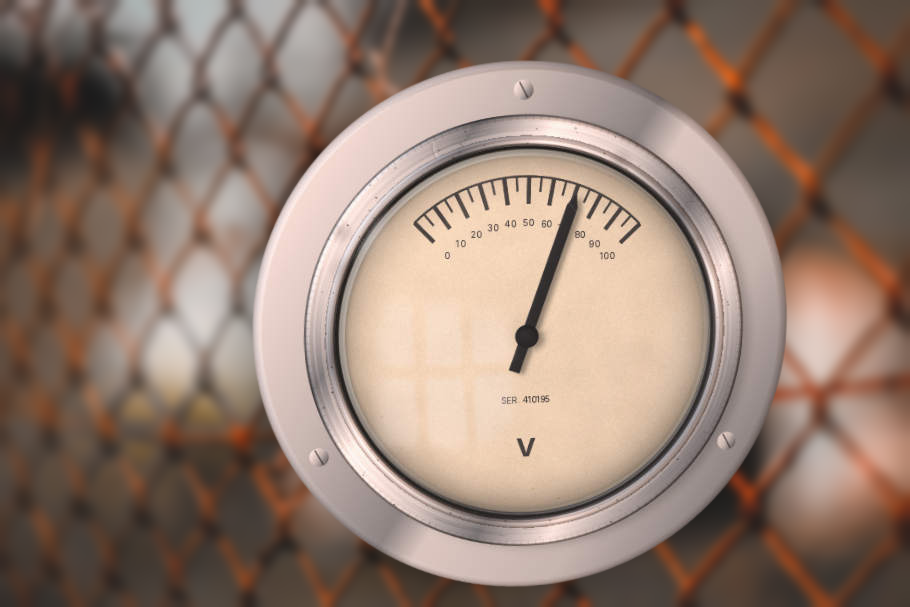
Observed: **70** V
